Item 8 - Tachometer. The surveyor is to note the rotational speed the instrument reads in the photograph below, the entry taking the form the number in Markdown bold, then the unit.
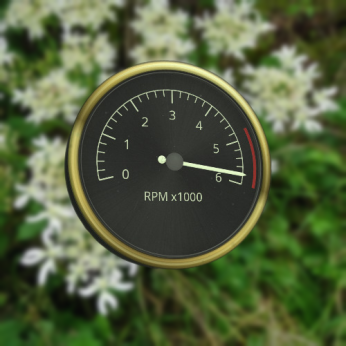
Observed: **5800** rpm
